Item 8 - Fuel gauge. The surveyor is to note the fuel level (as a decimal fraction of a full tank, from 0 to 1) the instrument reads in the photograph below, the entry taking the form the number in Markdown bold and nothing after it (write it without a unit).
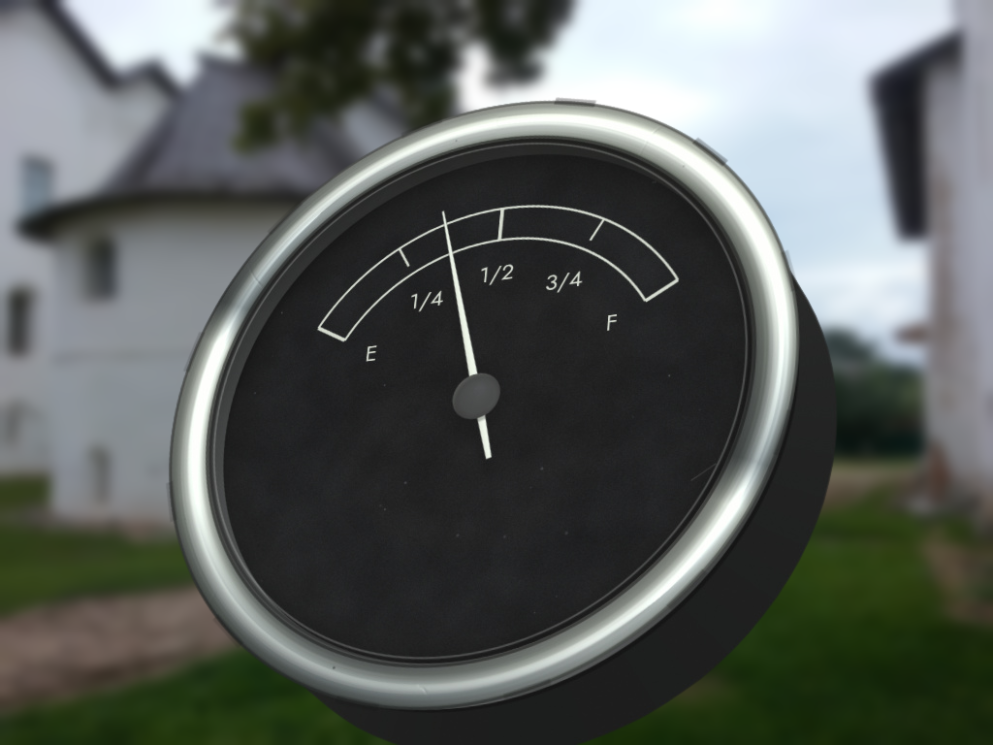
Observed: **0.375**
